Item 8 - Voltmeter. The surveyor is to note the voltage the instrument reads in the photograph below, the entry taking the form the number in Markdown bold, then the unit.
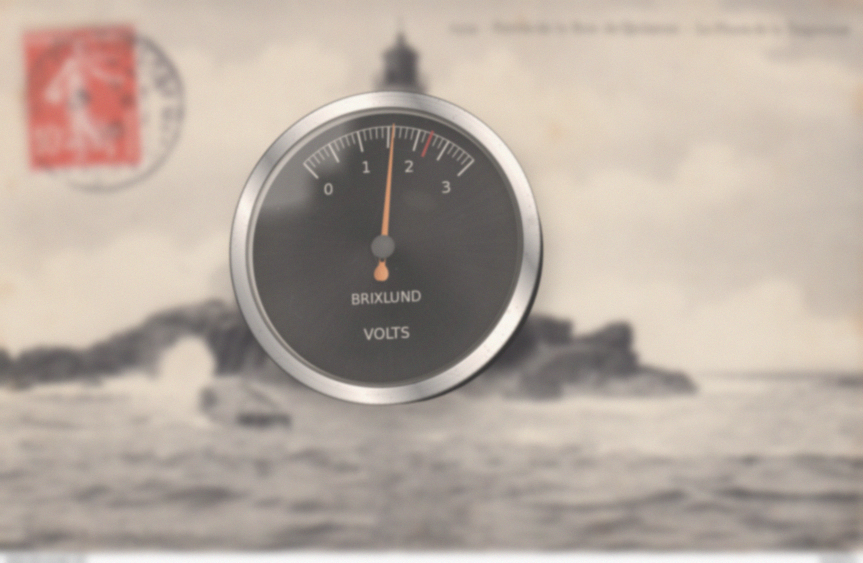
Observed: **1.6** V
